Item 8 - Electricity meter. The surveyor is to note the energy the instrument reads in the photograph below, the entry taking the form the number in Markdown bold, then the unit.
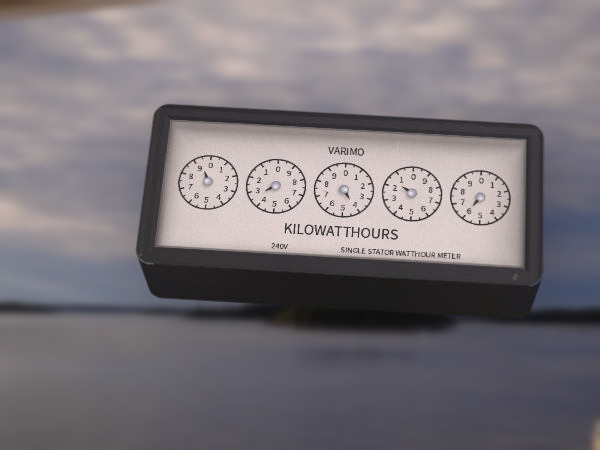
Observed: **93416** kWh
